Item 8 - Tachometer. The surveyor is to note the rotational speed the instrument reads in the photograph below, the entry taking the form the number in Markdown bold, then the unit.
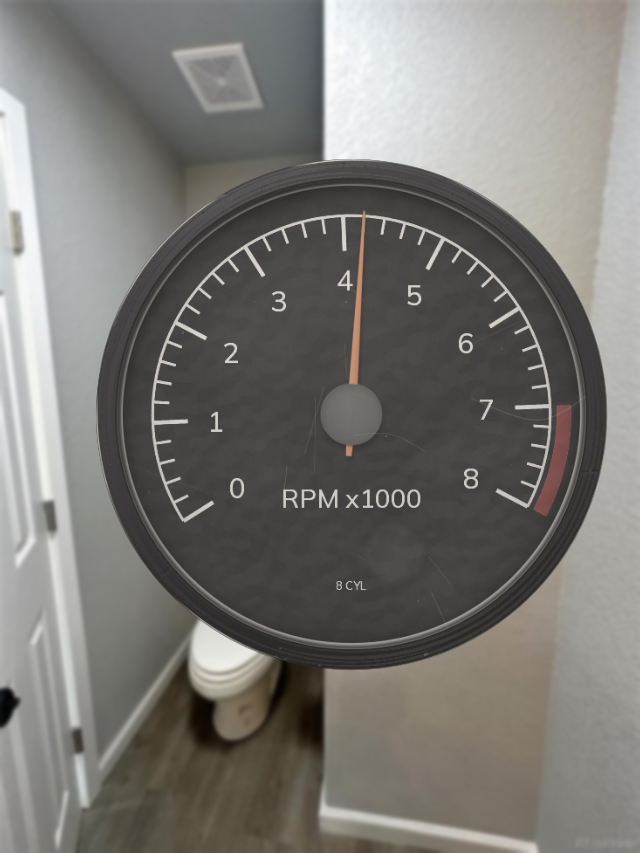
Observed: **4200** rpm
